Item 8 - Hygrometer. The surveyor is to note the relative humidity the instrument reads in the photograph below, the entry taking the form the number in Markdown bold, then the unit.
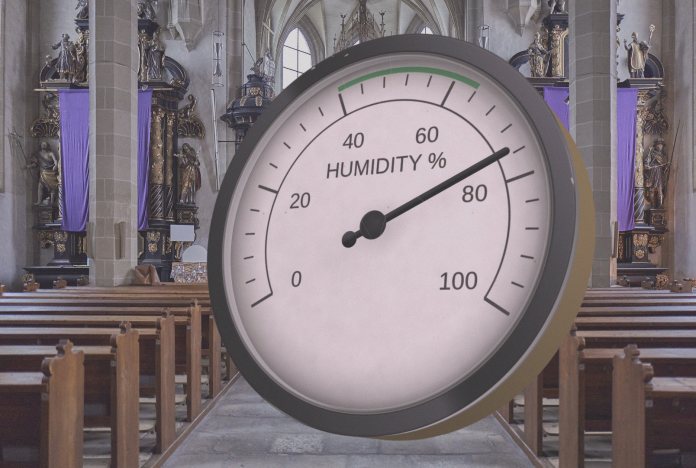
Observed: **76** %
